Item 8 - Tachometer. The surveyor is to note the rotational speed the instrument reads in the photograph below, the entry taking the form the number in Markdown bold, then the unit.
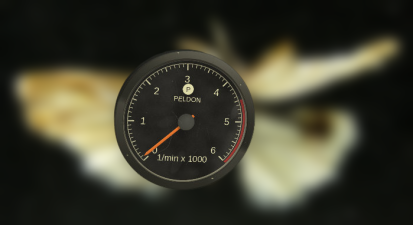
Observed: **100** rpm
